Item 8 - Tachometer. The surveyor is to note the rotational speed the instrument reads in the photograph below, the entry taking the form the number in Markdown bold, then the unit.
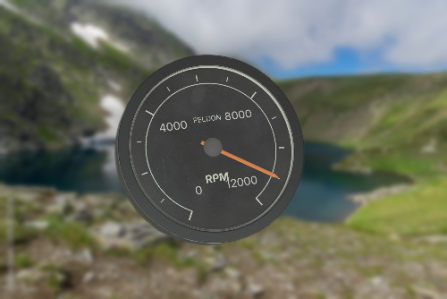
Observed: **11000** rpm
